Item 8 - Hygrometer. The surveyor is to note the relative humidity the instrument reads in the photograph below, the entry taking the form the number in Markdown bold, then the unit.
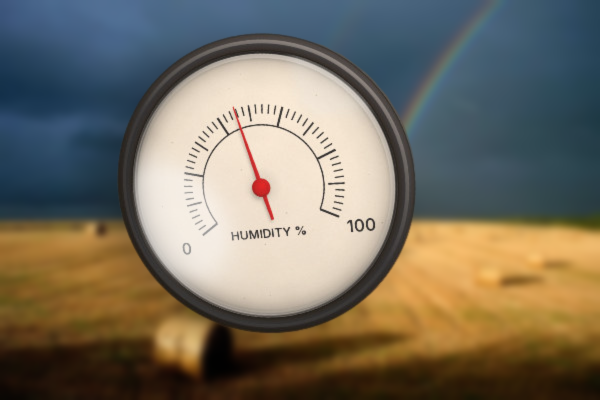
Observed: **46** %
